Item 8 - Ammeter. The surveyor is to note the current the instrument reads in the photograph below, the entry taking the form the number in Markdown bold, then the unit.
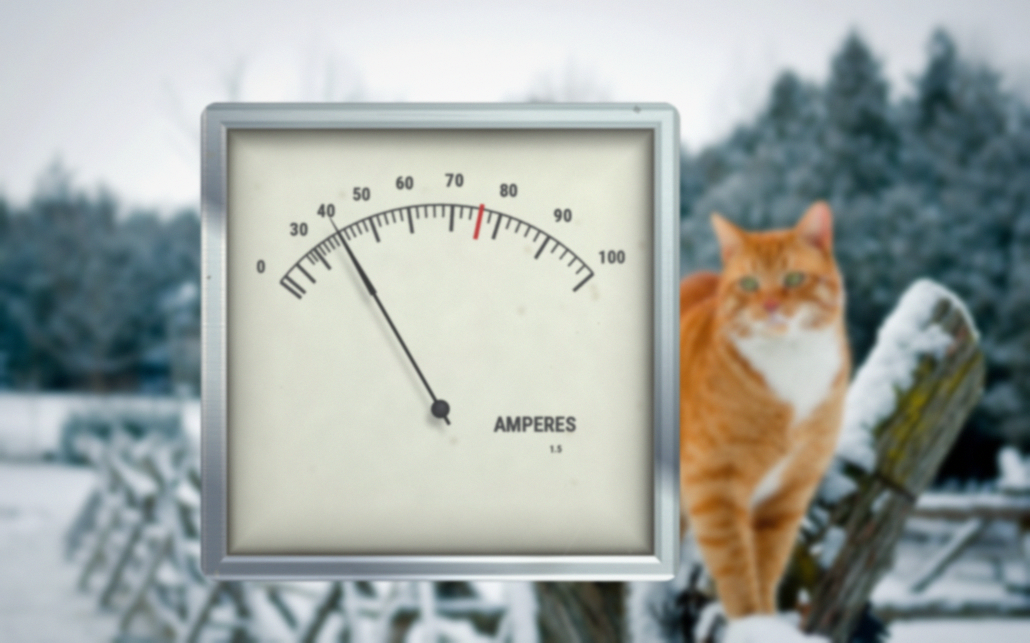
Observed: **40** A
